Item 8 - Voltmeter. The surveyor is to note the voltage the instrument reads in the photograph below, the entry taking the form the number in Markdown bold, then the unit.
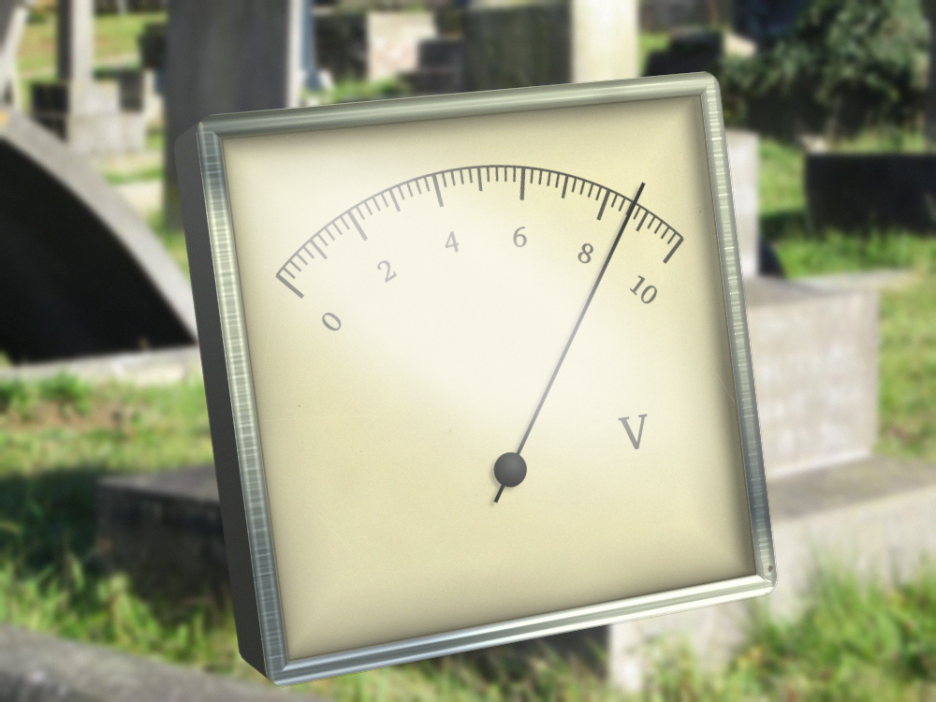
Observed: **8.6** V
